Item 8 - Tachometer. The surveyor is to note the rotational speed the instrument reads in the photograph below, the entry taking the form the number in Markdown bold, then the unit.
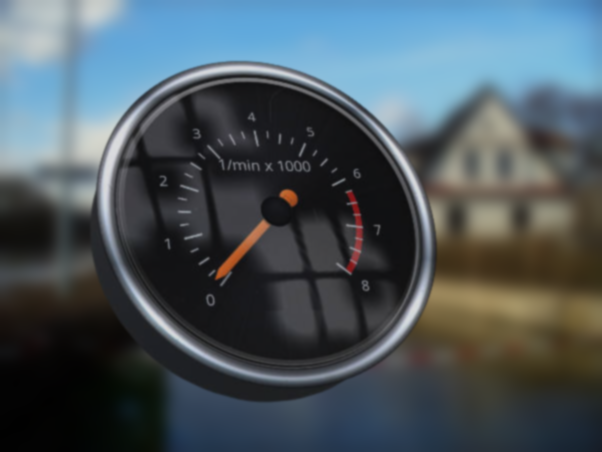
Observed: **125** rpm
